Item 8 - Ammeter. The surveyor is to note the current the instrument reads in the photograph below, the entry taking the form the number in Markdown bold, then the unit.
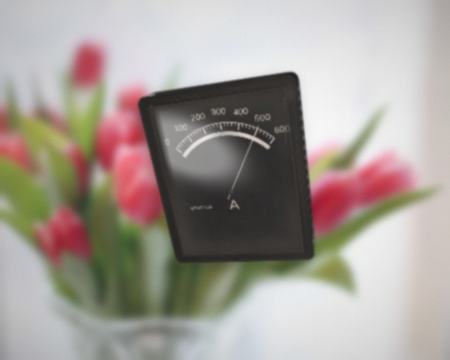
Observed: **500** A
